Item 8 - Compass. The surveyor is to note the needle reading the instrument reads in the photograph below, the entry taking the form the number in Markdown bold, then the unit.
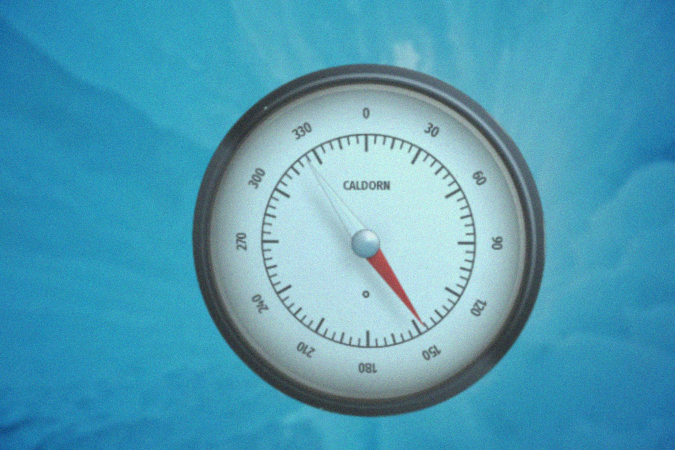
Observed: **145** °
